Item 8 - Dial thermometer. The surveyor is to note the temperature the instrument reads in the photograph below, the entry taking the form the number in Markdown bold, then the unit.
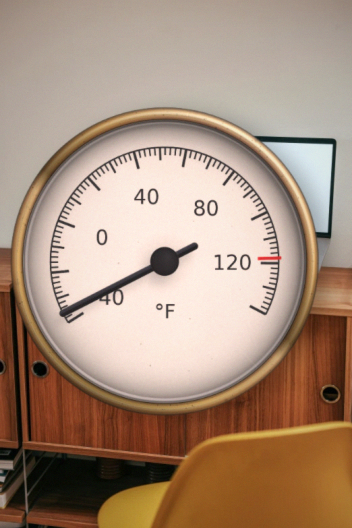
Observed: **-36** °F
